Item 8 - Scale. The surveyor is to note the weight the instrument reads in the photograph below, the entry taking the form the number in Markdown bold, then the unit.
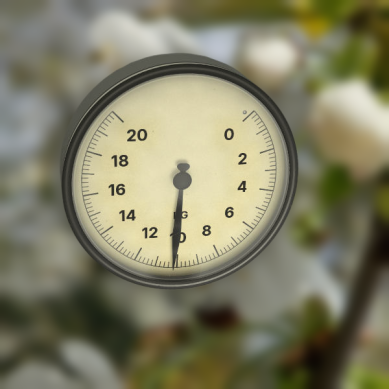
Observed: **10.2** kg
